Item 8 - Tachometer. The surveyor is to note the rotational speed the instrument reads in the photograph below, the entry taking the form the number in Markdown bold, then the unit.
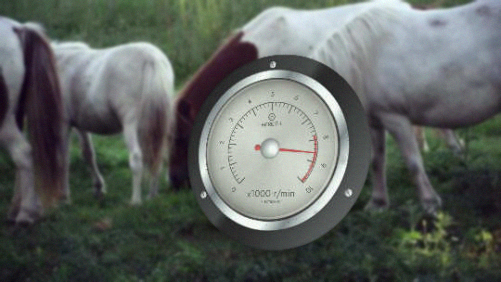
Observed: **8600** rpm
